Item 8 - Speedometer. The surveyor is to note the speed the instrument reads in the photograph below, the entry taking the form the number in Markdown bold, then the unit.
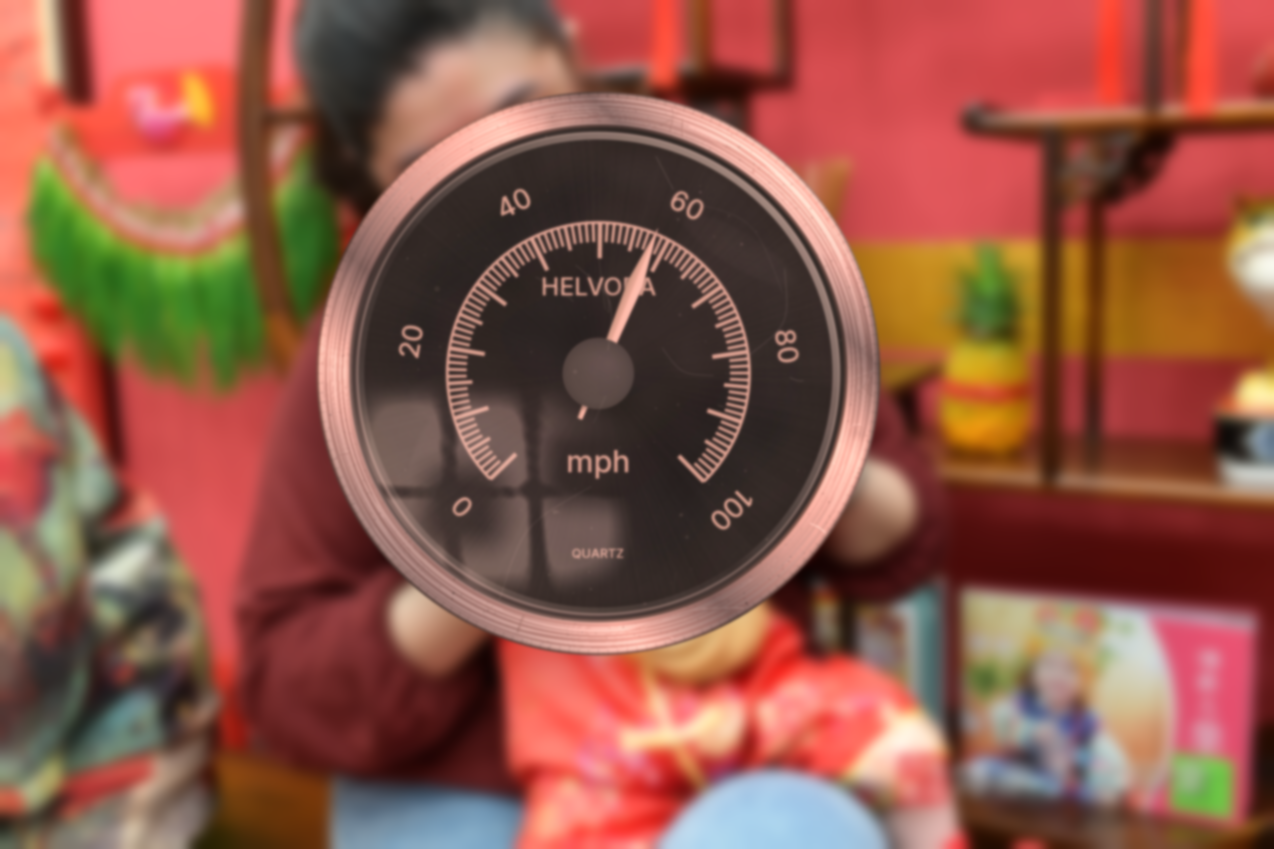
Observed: **58** mph
